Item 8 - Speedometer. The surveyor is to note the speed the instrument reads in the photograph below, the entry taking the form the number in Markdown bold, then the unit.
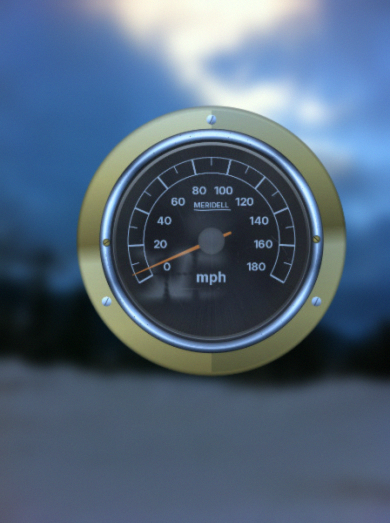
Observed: **5** mph
